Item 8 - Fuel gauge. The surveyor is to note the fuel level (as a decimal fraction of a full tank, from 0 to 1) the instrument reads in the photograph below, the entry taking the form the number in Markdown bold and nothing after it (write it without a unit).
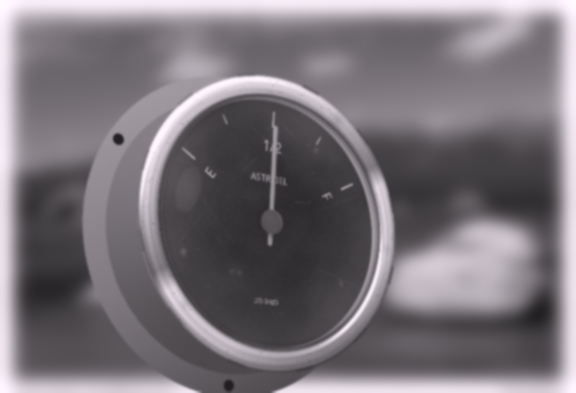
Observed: **0.5**
